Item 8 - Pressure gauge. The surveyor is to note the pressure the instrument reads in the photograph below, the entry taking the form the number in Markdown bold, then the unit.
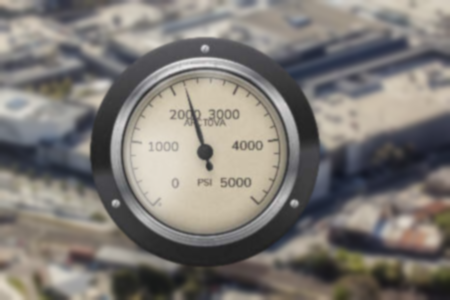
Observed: **2200** psi
